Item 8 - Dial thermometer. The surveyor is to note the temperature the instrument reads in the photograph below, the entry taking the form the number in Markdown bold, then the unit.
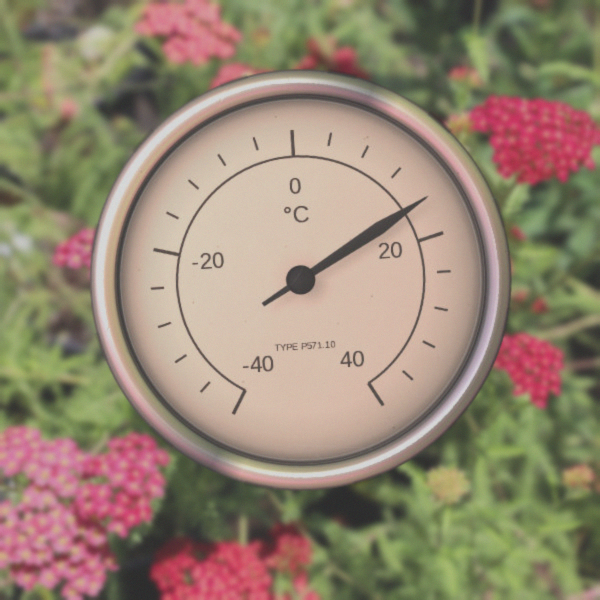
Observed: **16** °C
